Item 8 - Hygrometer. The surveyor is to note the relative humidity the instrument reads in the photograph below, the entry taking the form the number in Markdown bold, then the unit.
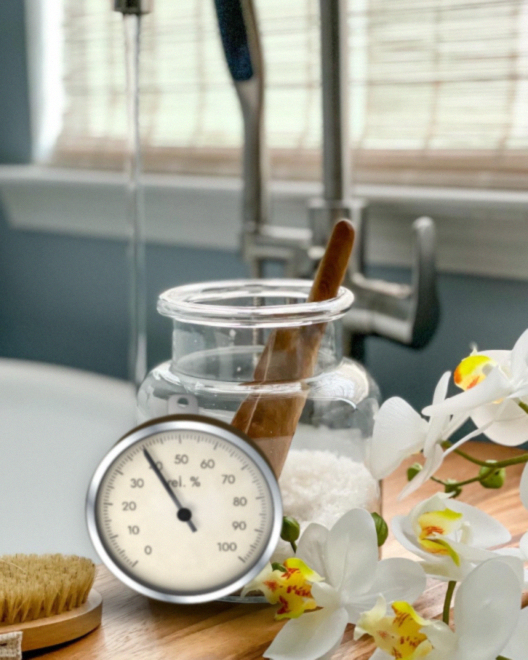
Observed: **40** %
